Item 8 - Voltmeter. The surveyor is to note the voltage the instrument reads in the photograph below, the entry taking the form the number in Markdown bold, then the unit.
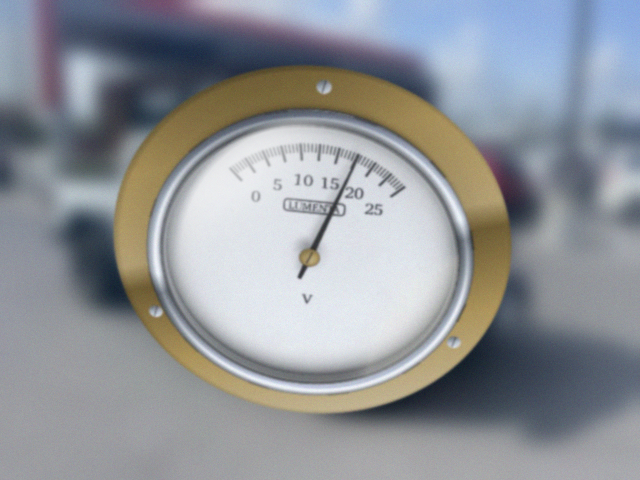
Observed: **17.5** V
